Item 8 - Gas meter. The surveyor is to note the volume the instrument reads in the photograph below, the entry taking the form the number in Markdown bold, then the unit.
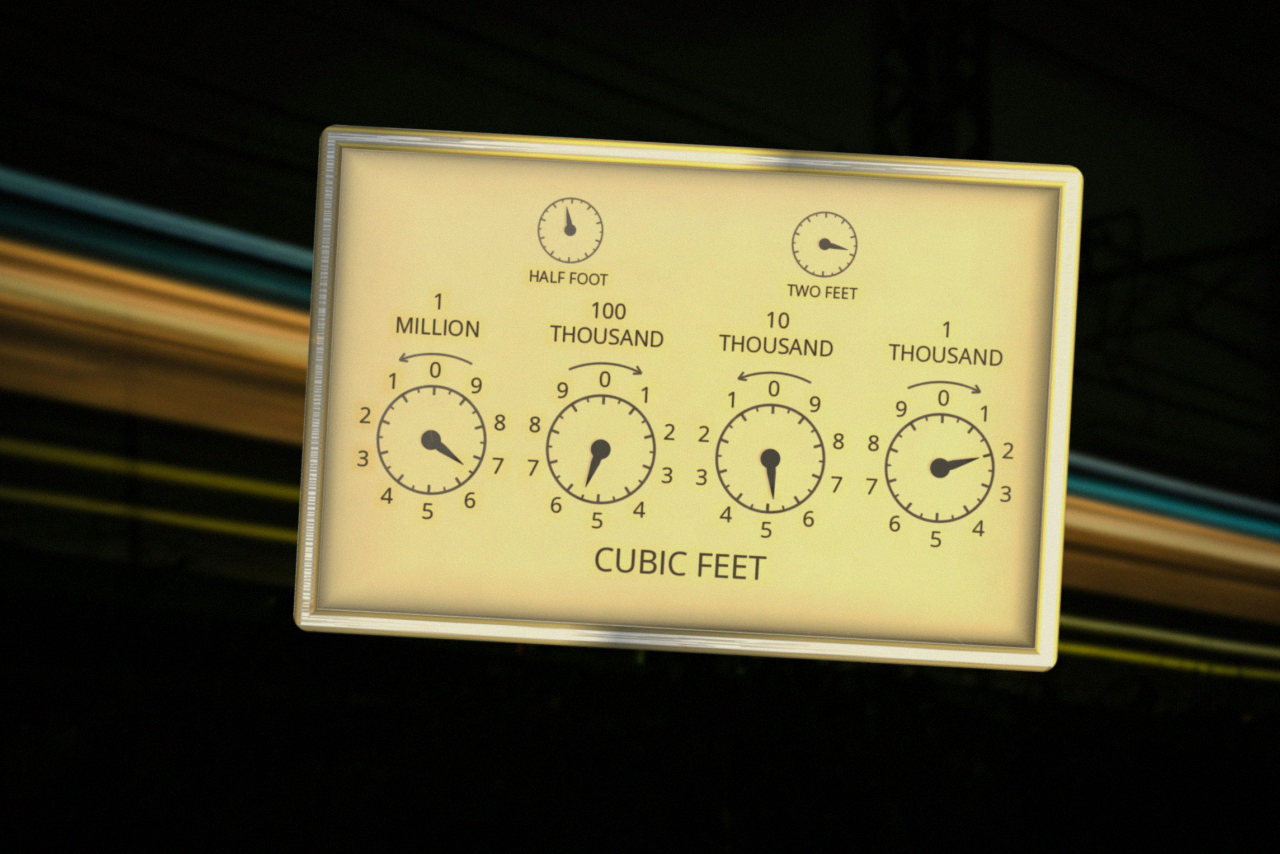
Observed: **655200** ft³
